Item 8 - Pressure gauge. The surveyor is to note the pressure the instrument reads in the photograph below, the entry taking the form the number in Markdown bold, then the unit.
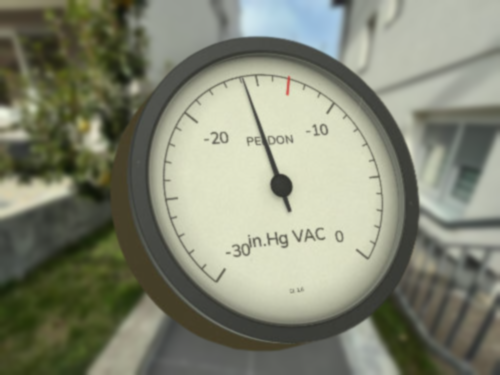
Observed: **-16** inHg
